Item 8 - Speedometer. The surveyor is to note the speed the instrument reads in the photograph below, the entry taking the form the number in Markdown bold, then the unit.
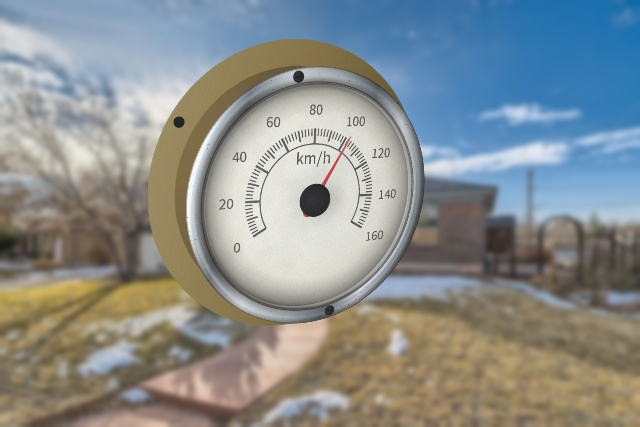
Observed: **100** km/h
